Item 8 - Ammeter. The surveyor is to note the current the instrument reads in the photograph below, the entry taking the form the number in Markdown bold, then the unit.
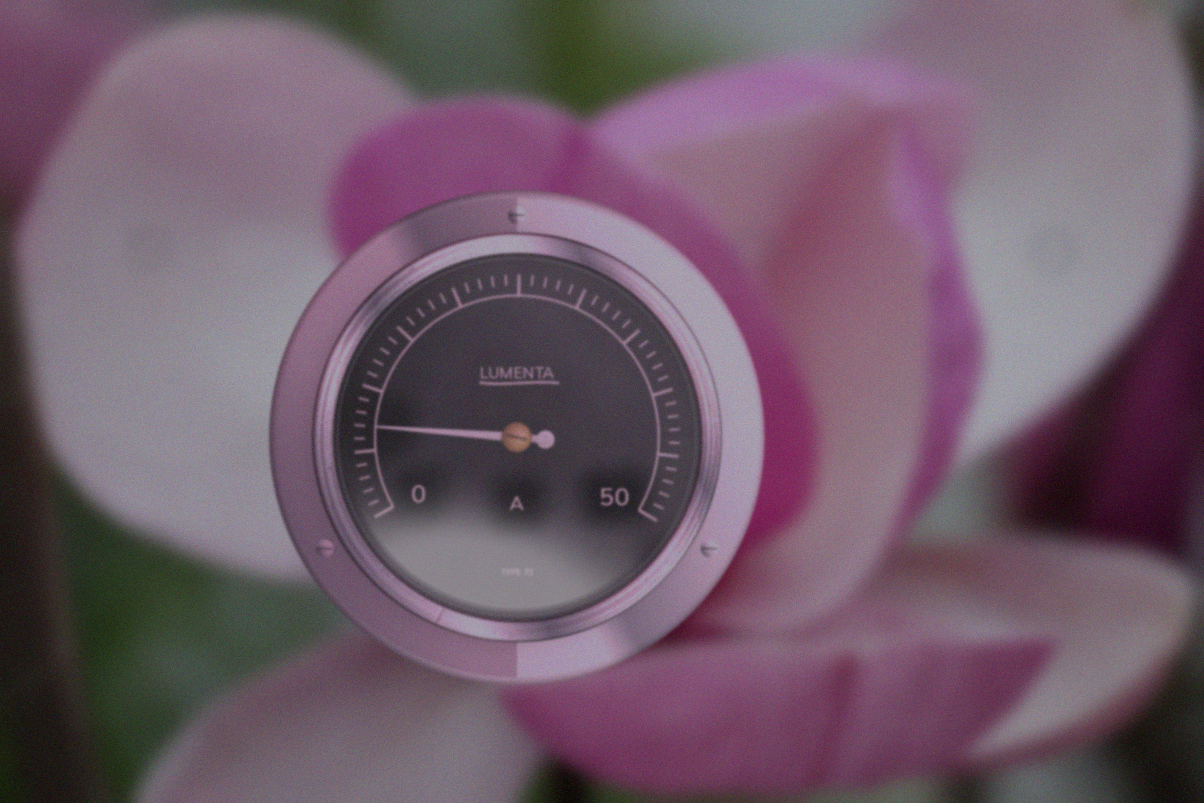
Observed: **7** A
